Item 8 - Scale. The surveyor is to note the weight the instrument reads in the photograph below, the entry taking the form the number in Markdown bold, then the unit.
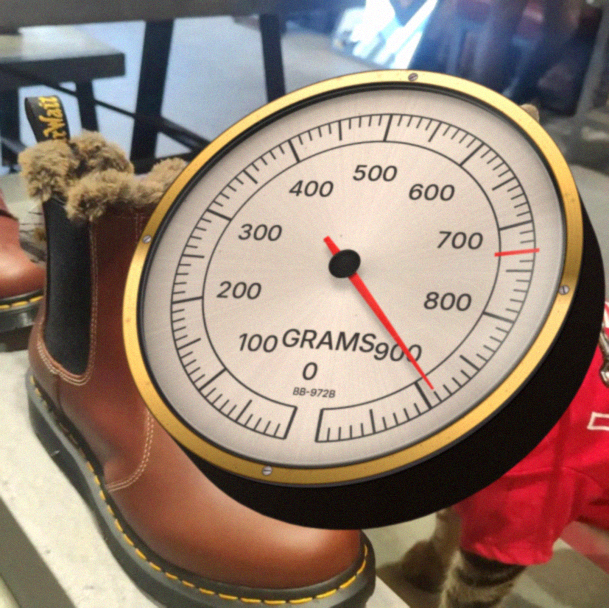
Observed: **890** g
